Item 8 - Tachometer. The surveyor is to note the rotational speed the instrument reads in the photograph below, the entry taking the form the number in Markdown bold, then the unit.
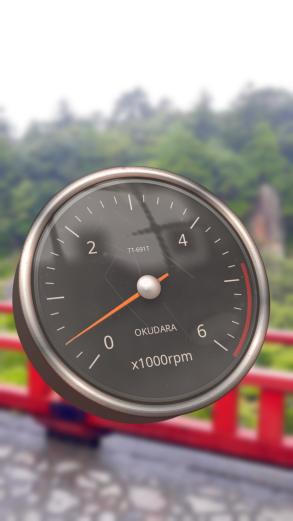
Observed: **400** rpm
